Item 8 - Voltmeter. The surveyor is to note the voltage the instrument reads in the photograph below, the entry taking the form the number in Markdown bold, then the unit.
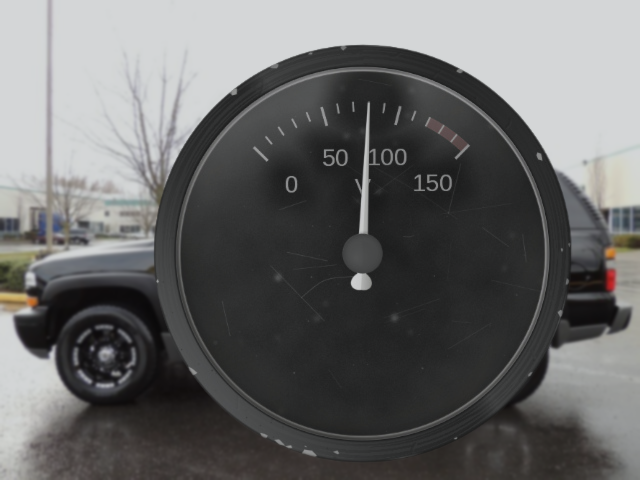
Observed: **80** V
